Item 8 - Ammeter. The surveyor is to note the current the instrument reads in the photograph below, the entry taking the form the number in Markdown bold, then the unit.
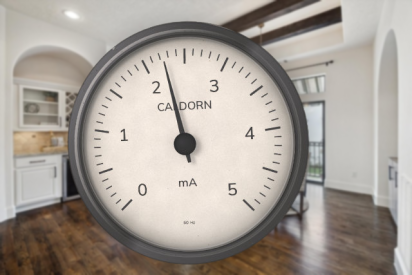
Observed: **2.25** mA
